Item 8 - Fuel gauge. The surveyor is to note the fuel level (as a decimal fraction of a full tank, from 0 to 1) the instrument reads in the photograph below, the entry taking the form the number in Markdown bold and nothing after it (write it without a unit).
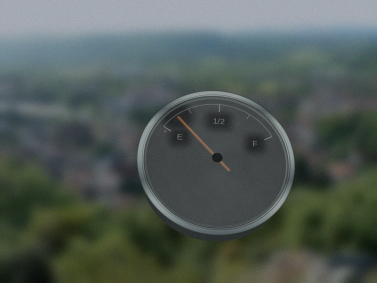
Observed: **0.125**
